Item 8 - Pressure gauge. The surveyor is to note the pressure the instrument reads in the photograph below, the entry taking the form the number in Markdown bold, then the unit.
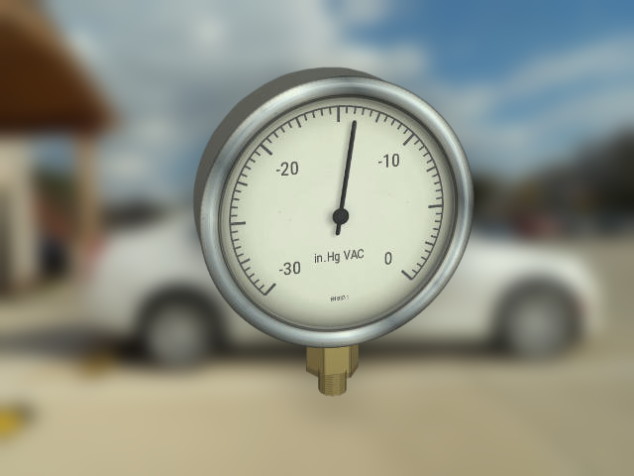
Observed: **-14** inHg
